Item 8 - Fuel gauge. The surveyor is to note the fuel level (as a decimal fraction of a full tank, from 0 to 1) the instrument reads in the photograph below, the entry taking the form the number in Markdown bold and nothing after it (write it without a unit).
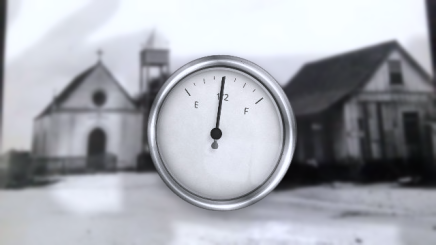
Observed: **0.5**
